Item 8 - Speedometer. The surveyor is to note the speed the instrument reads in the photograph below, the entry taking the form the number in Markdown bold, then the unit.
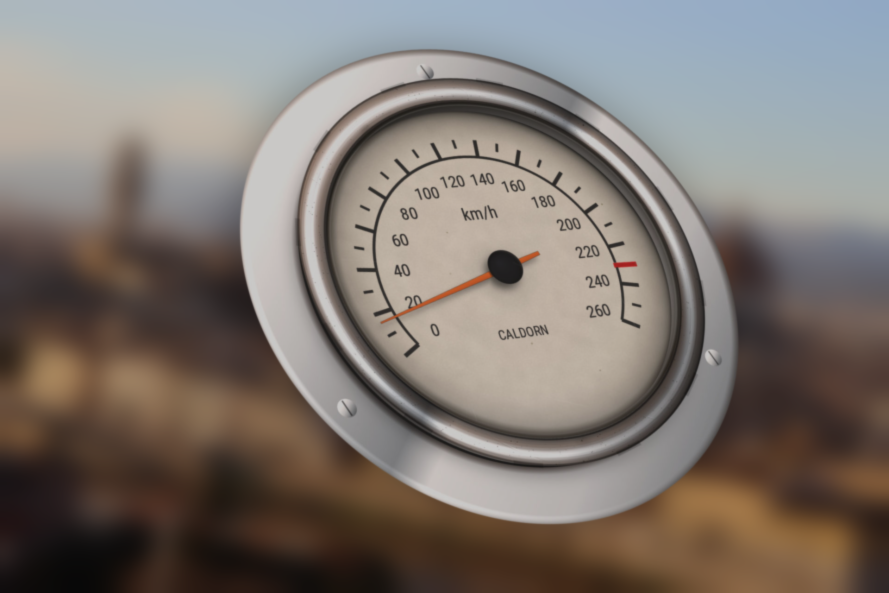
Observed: **15** km/h
